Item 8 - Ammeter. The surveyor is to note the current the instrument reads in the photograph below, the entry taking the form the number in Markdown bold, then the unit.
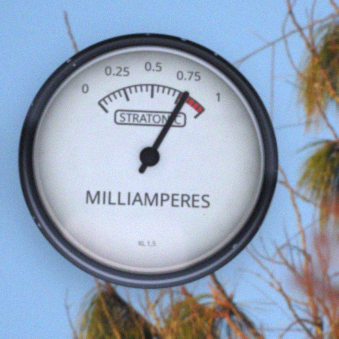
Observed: **0.8** mA
